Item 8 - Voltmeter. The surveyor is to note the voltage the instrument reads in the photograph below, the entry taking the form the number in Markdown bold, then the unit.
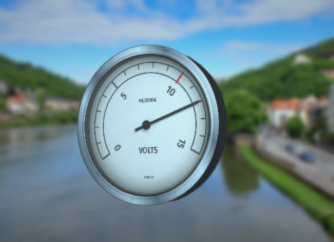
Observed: **12** V
